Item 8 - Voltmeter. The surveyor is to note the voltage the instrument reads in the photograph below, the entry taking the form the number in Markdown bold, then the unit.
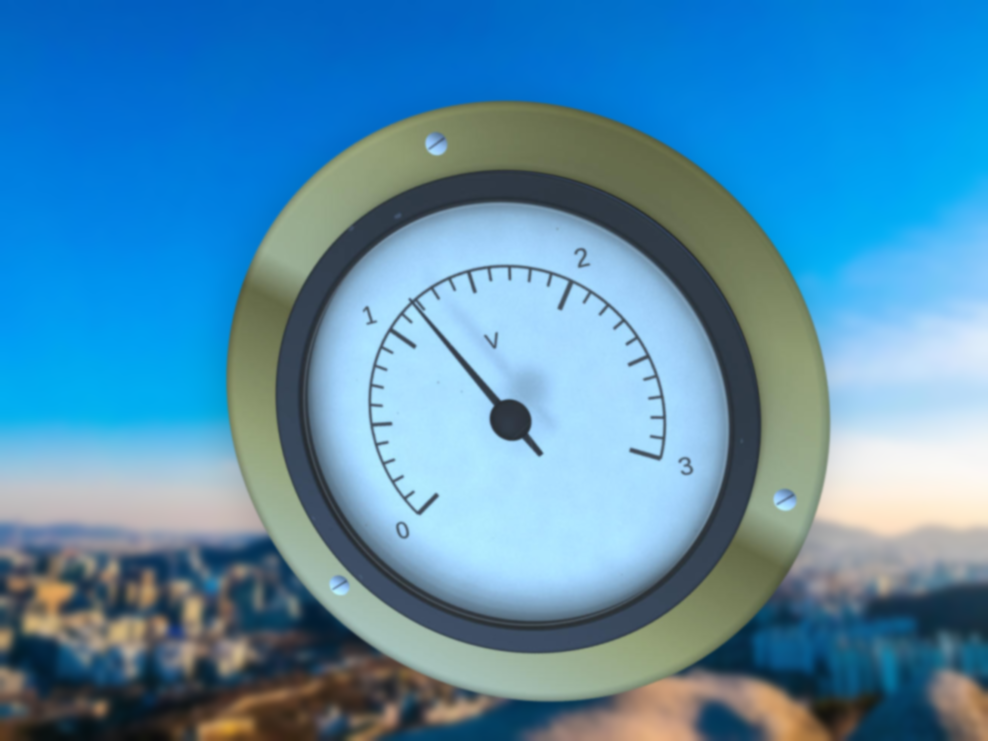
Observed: **1.2** V
